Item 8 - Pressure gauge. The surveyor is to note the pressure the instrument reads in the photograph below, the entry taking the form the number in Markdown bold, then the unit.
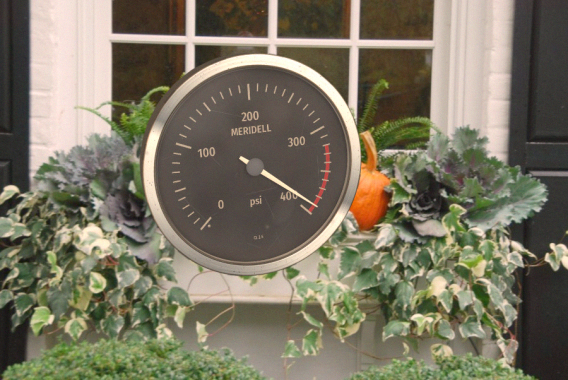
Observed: **390** psi
